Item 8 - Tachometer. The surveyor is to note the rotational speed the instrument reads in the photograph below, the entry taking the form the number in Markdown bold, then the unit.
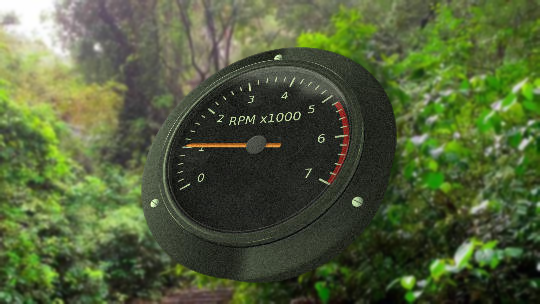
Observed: **1000** rpm
